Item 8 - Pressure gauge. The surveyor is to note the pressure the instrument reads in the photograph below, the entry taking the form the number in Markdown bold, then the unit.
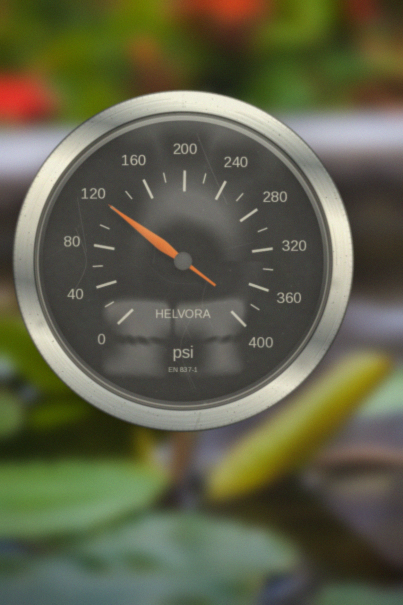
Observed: **120** psi
